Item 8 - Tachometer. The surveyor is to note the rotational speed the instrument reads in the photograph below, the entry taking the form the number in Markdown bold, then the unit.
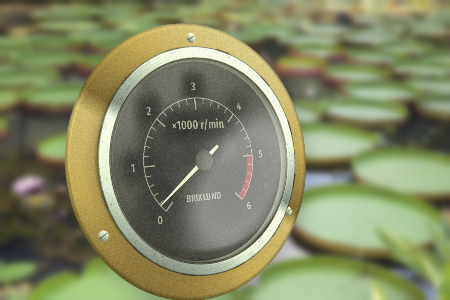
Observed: **200** rpm
